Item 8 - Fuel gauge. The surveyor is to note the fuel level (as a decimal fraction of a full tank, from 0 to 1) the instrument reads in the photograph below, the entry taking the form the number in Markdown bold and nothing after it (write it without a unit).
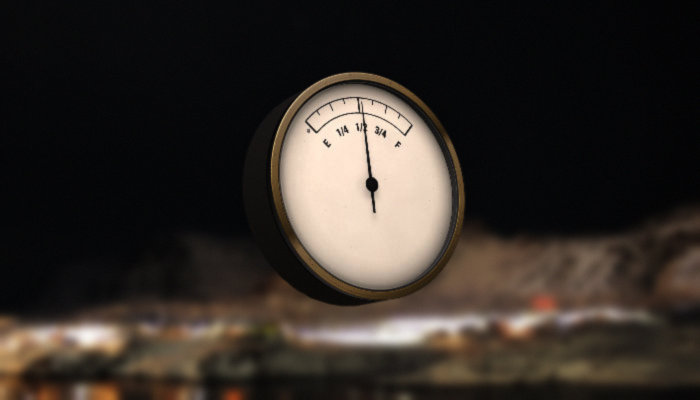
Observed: **0.5**
